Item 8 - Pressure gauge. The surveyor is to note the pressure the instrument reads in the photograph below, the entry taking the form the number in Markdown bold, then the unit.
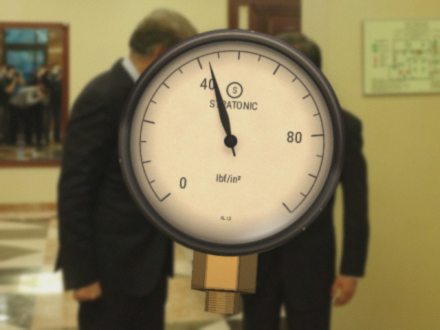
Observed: **42.5** psi
